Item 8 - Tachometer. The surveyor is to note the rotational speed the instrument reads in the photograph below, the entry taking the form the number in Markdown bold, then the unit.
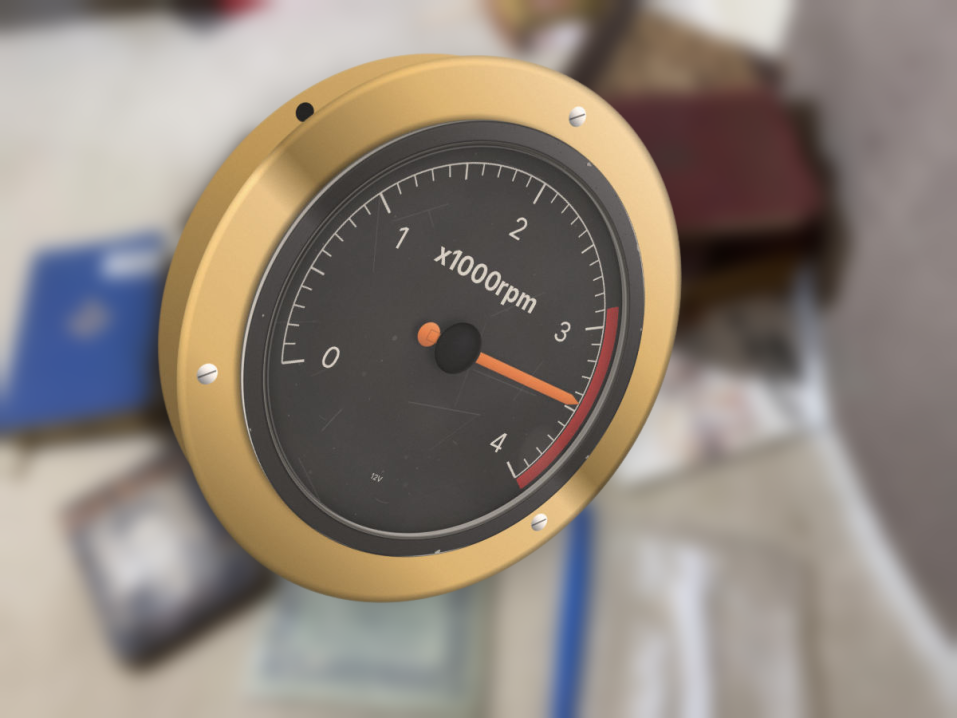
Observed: **3450** rpm
